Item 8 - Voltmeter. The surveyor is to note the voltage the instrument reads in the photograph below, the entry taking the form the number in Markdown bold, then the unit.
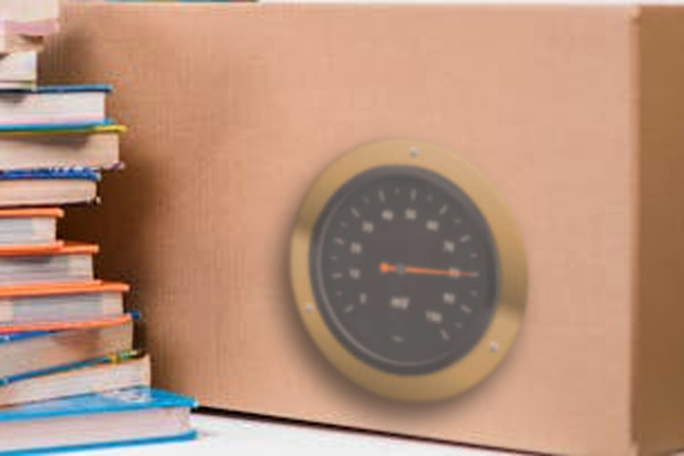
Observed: **80** mV
